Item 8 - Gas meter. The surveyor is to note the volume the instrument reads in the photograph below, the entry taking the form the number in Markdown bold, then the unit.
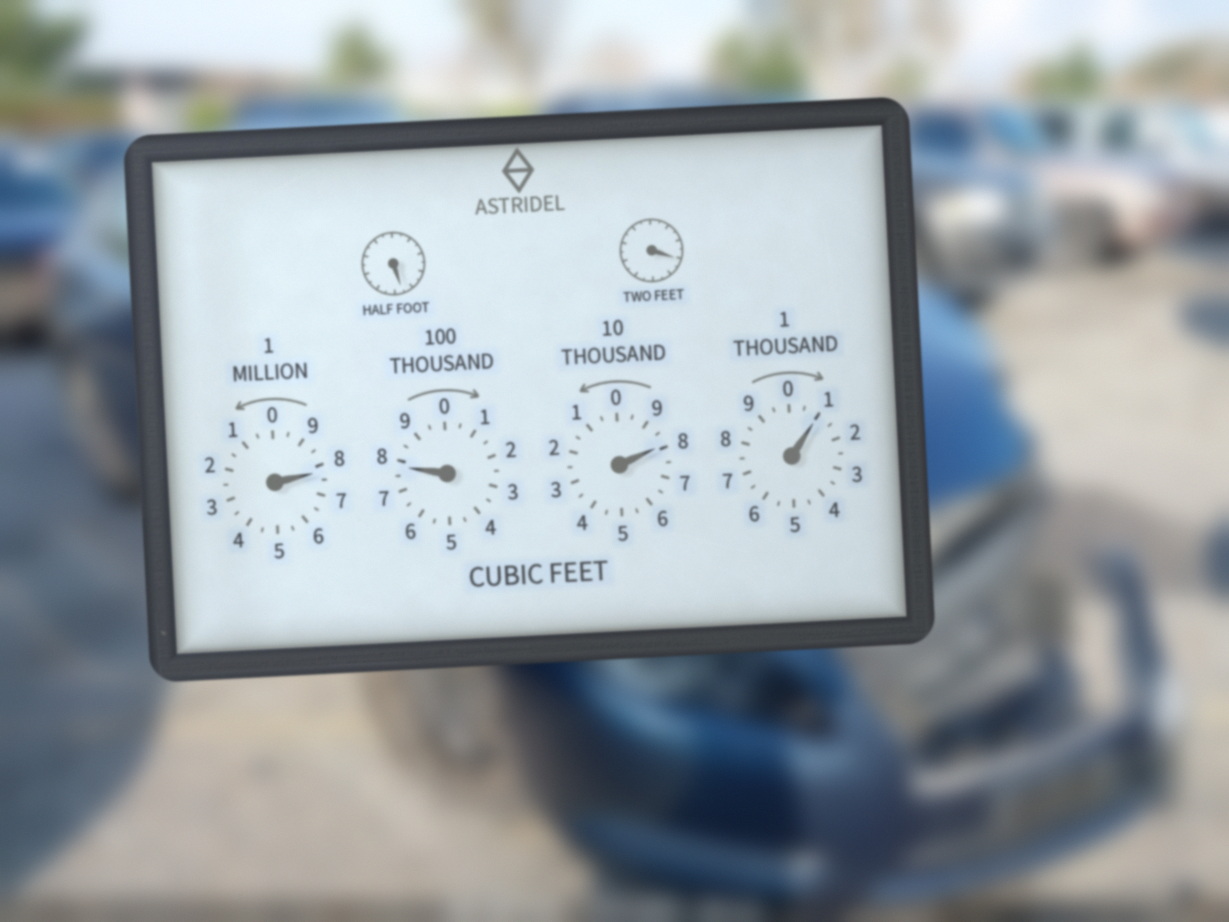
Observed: **778100** ft³
